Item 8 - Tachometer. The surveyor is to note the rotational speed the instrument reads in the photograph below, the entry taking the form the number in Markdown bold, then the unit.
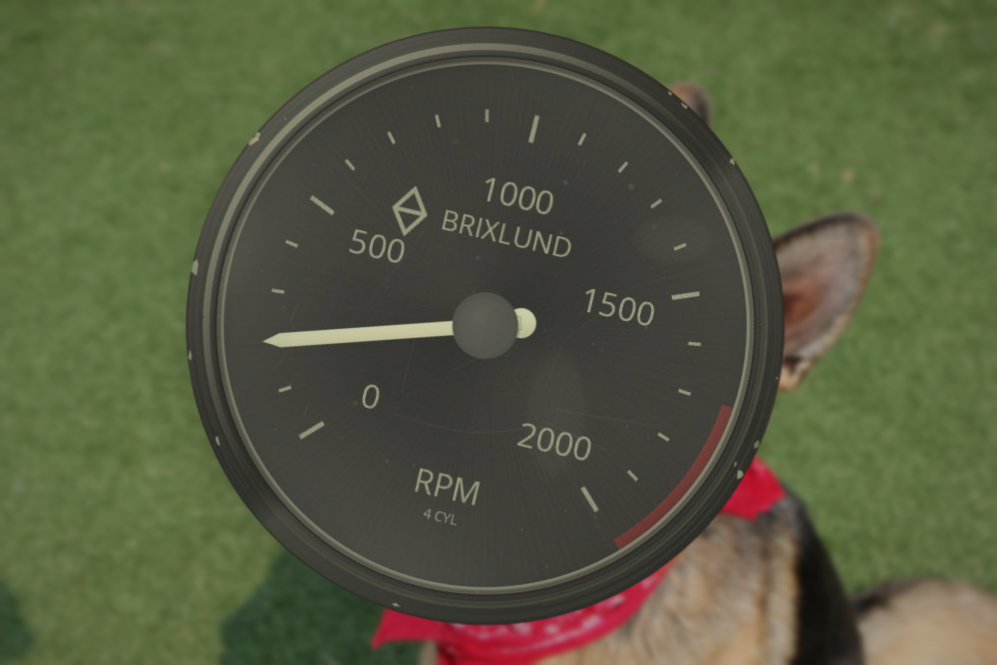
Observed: **200** rpm
